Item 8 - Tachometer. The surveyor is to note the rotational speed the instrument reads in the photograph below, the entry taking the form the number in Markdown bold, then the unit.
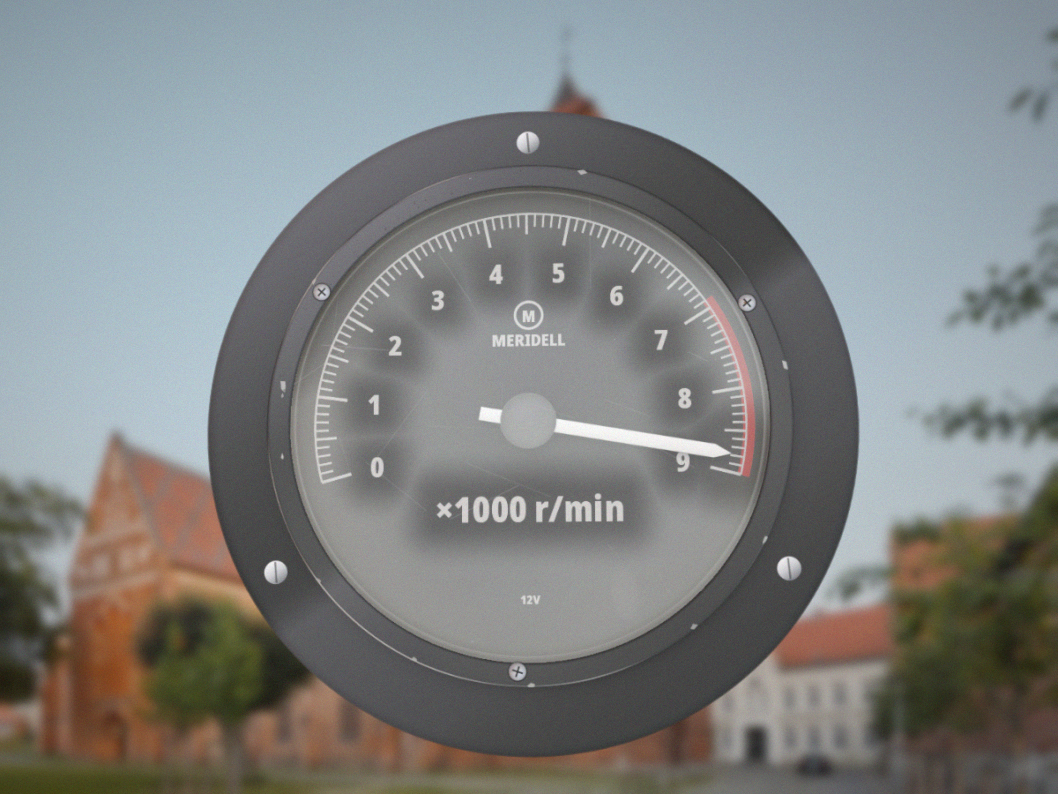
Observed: **8800** rpm
